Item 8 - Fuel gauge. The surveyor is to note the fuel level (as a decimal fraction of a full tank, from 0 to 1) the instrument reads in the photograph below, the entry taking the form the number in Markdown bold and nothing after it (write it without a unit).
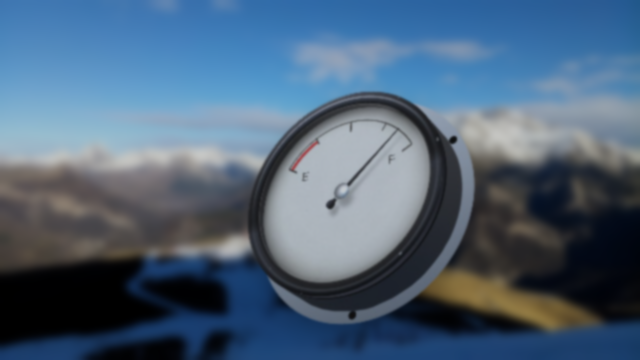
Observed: **0.875**
